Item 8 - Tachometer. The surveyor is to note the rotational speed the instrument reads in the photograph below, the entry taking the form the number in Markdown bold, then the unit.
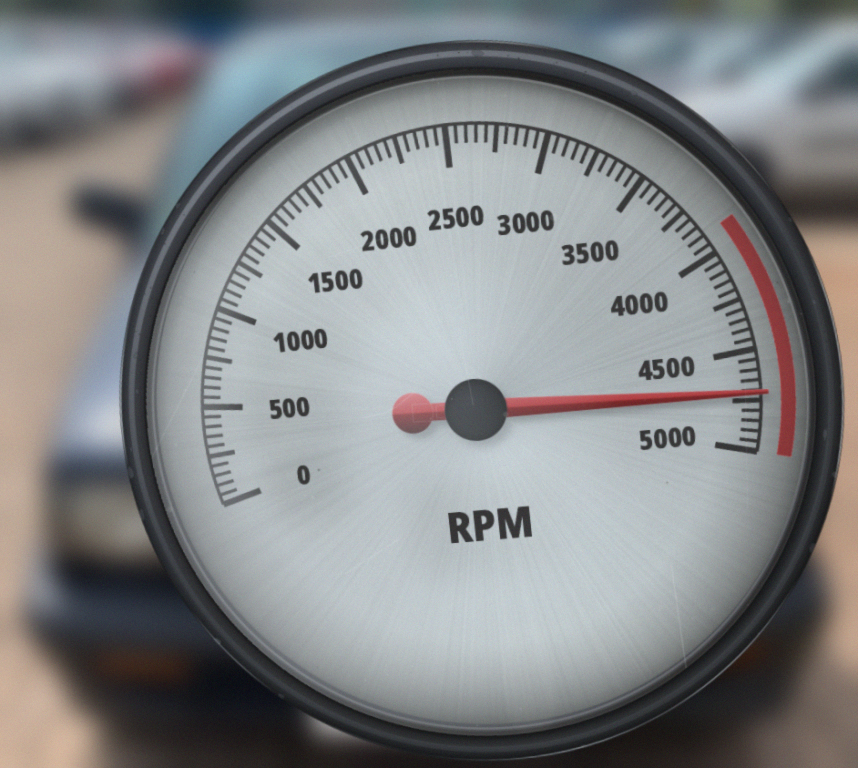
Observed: **4700** rpm
